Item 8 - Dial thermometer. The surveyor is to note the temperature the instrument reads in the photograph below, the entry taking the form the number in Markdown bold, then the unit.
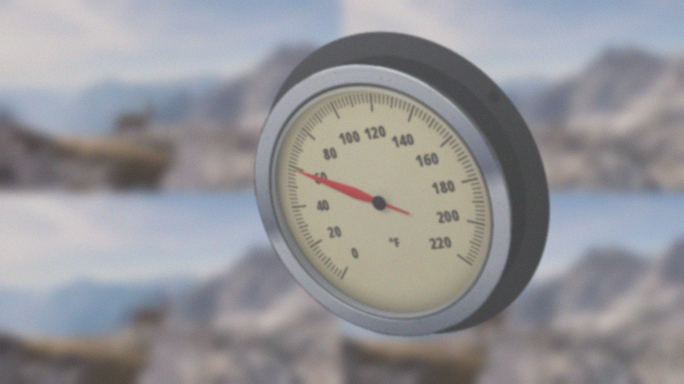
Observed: **60** °F
